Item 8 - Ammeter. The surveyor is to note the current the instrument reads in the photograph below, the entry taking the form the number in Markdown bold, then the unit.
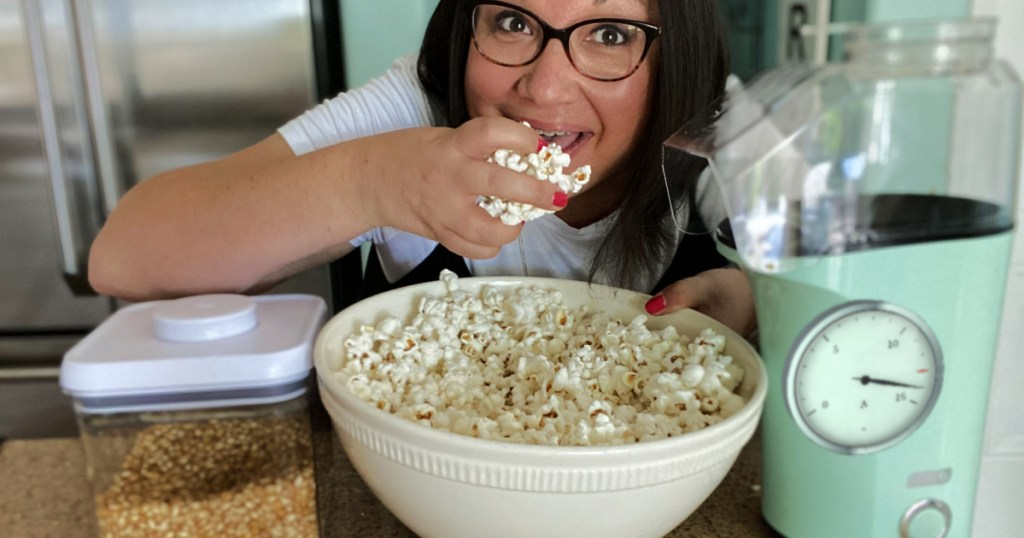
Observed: **14** A
